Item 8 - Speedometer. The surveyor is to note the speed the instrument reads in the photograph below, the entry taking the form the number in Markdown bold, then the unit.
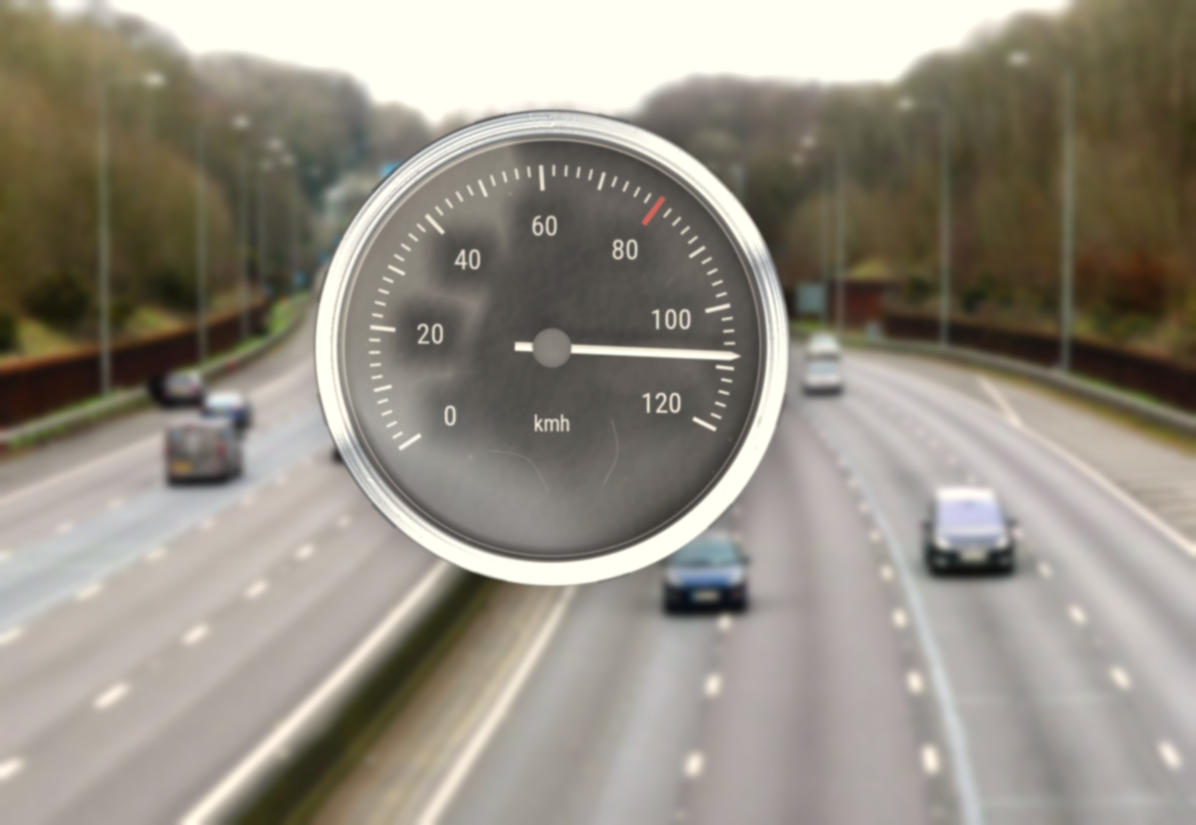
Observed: **108** km/h
